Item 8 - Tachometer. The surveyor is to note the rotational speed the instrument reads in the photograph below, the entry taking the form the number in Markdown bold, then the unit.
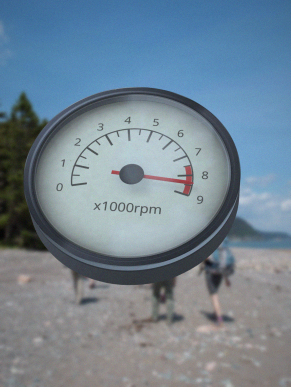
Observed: **8500** rpm
